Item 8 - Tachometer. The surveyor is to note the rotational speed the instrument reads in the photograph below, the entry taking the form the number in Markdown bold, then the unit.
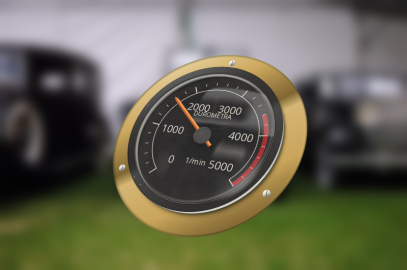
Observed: **1600** rpm
